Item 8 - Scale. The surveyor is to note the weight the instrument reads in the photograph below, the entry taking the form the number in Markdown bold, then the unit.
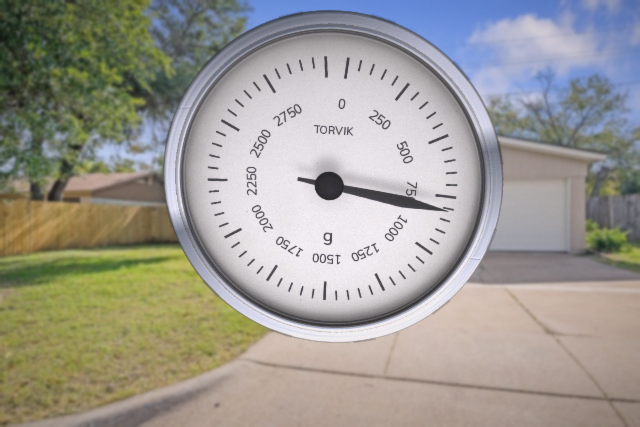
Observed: **800** g
